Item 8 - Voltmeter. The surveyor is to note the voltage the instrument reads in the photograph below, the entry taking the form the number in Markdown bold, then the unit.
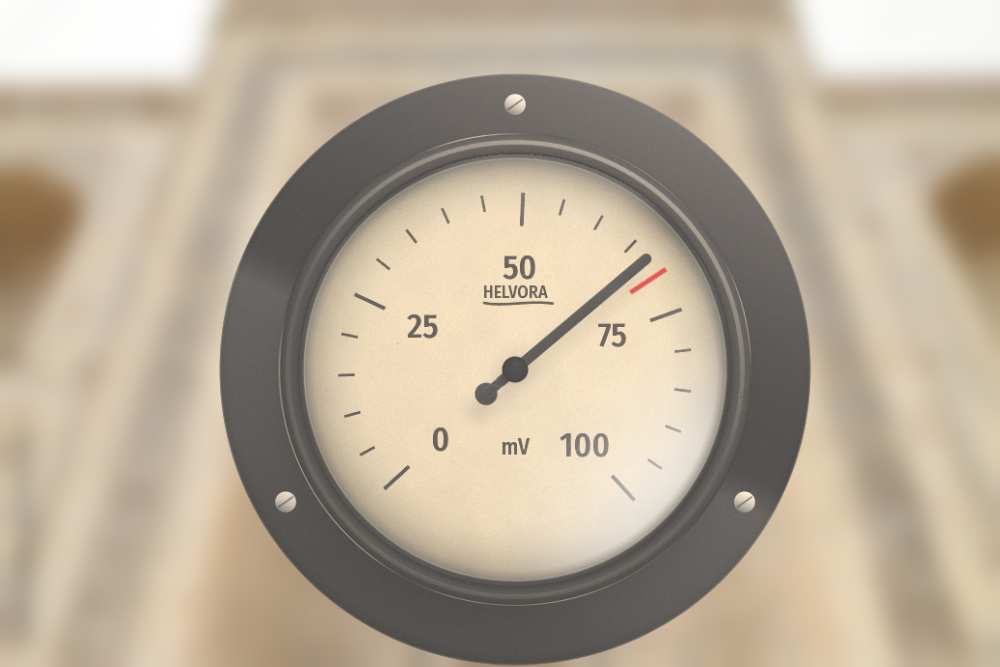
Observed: **67.5** mV
